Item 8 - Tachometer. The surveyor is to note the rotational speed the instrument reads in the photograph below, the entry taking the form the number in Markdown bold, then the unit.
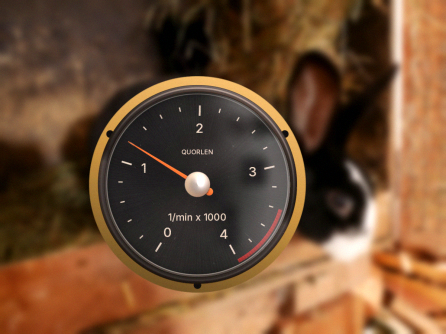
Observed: **1200** rpm
